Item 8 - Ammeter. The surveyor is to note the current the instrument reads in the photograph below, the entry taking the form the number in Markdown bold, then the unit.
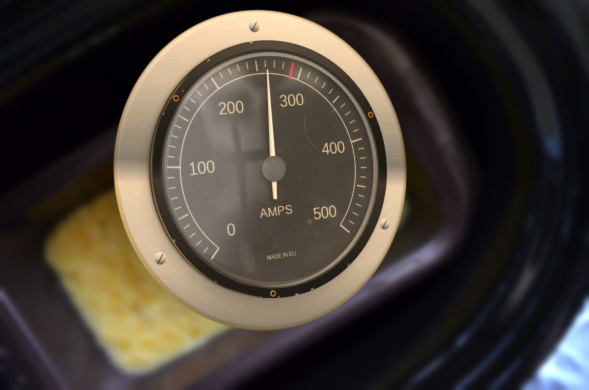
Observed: **260** A
